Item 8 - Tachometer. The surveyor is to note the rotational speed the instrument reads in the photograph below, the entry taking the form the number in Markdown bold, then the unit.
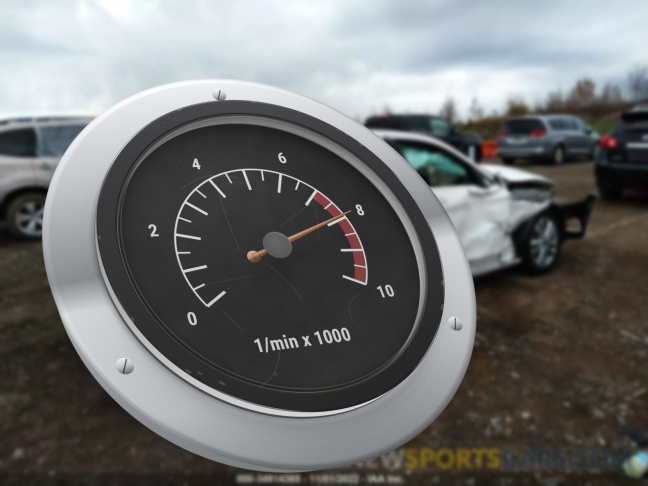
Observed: **8000** rpm
